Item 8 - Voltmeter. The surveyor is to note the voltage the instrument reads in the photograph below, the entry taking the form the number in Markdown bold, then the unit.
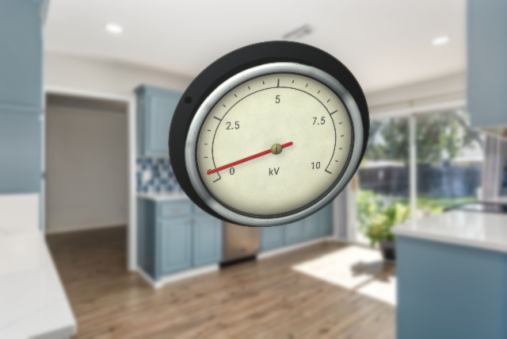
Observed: **0.5** kV
